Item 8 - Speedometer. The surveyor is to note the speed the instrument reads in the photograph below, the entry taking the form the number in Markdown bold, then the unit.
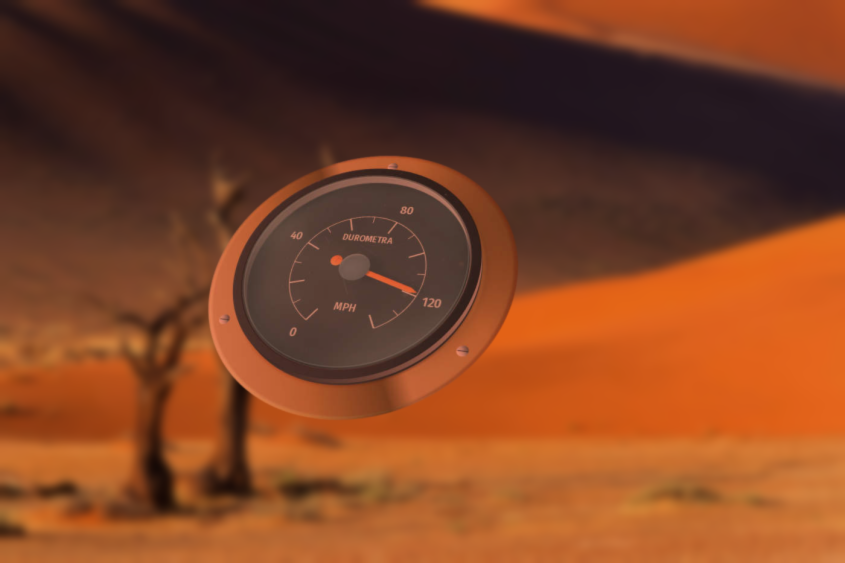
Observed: **120** mph
